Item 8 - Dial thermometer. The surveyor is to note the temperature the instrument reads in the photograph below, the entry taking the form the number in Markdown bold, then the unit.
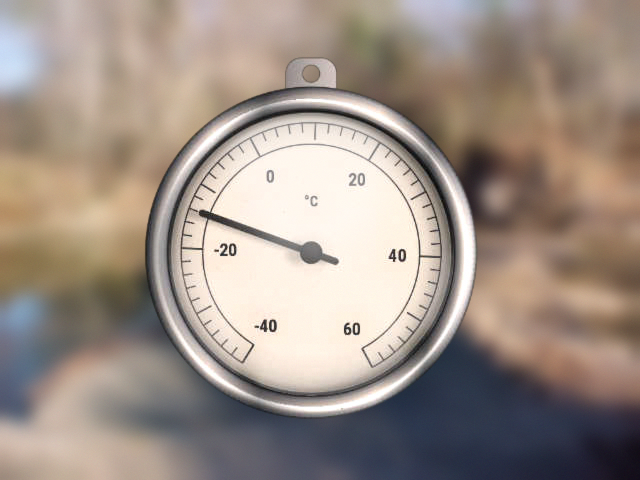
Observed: **-14** °C
